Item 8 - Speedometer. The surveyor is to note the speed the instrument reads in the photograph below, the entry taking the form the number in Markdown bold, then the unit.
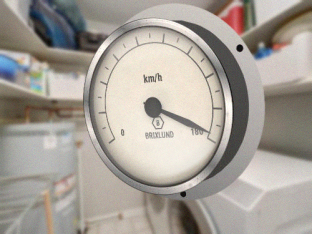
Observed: **175** km/h
